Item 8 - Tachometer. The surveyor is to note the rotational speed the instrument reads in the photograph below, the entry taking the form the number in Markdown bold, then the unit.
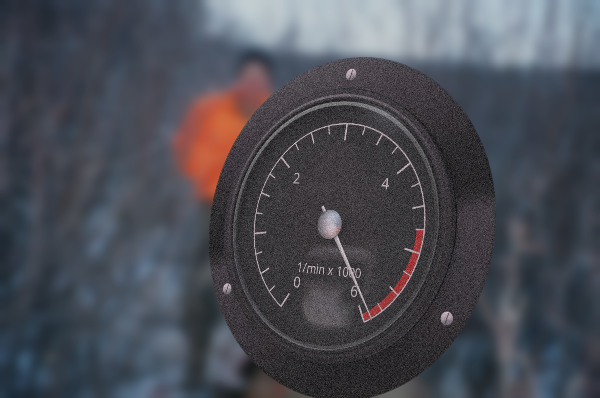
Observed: **5875** rpm
